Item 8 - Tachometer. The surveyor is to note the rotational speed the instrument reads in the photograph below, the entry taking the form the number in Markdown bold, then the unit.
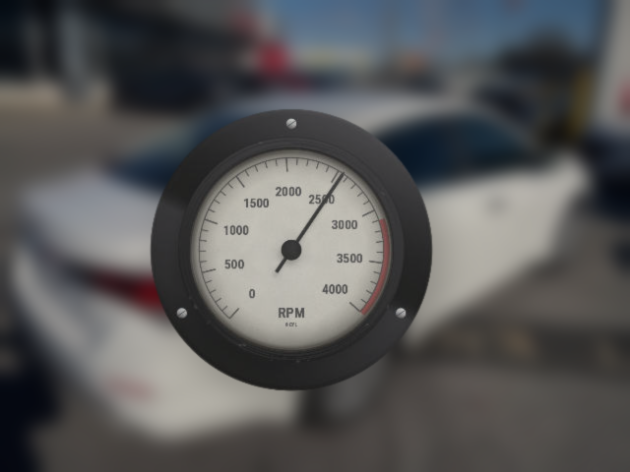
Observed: **2550** rpm
